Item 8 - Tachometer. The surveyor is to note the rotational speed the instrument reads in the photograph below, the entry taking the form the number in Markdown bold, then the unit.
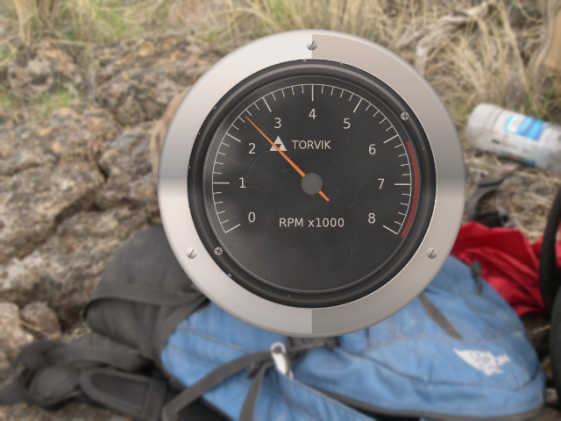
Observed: **2500** rpm
